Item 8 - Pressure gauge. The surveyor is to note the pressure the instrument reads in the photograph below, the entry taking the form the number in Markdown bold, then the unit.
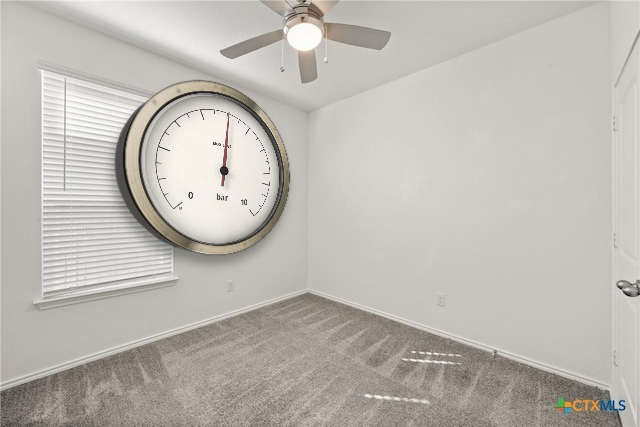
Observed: **5** bar
